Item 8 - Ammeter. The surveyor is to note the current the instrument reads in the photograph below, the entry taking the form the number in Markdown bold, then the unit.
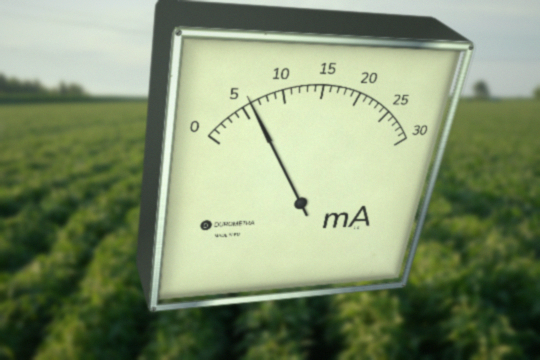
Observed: **6** mA
